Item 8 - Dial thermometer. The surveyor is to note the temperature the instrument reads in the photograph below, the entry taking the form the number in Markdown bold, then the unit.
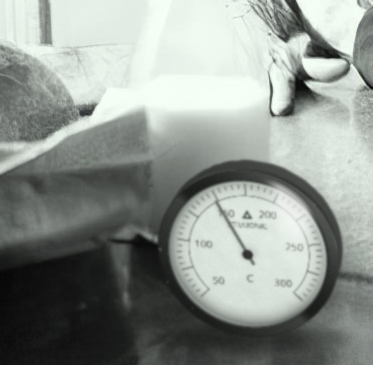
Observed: **150** °C
